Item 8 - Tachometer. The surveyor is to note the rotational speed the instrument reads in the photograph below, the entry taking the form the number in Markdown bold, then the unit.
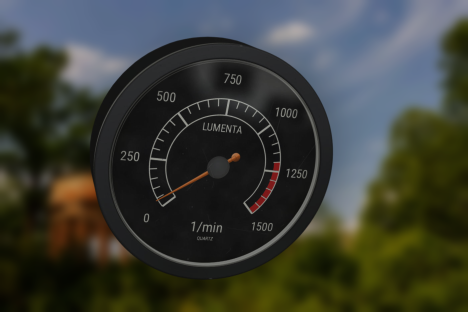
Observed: **50** rpm
